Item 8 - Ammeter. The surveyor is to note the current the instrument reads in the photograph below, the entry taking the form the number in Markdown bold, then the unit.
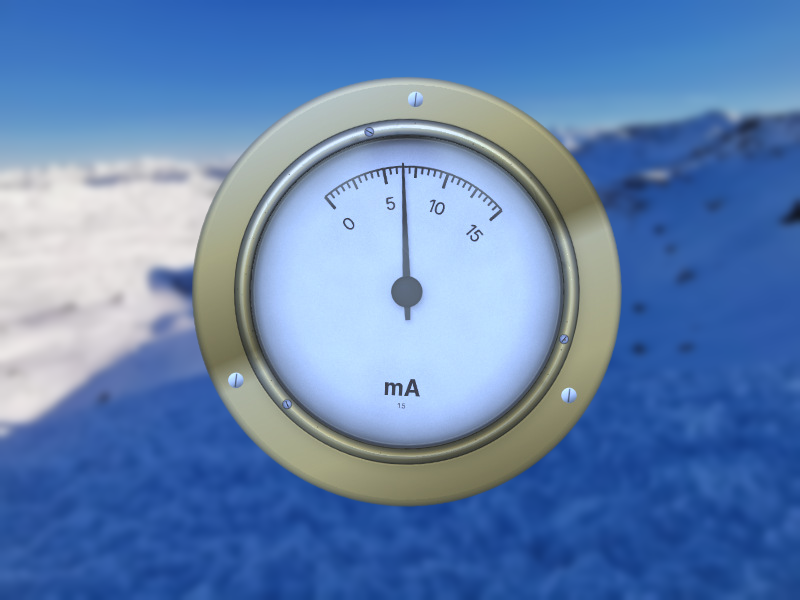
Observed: **6.5** mA
